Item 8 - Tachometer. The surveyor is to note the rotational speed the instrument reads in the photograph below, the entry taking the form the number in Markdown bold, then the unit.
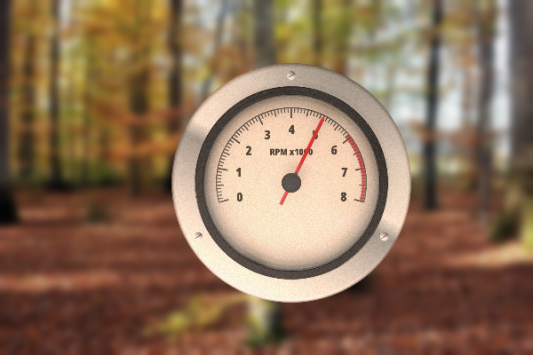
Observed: **5000** rpm
